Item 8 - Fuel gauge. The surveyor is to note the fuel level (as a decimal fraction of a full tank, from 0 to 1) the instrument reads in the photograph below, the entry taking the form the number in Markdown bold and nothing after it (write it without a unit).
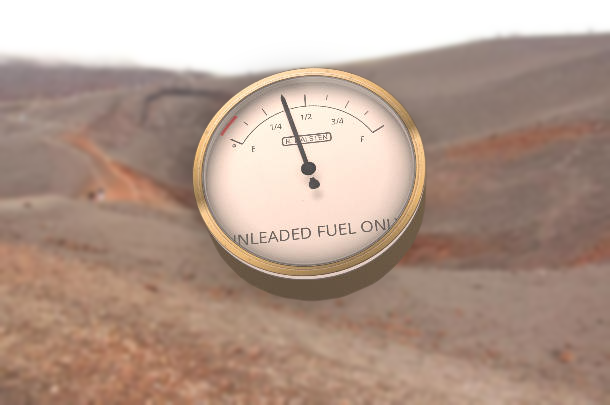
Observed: **0.375**
